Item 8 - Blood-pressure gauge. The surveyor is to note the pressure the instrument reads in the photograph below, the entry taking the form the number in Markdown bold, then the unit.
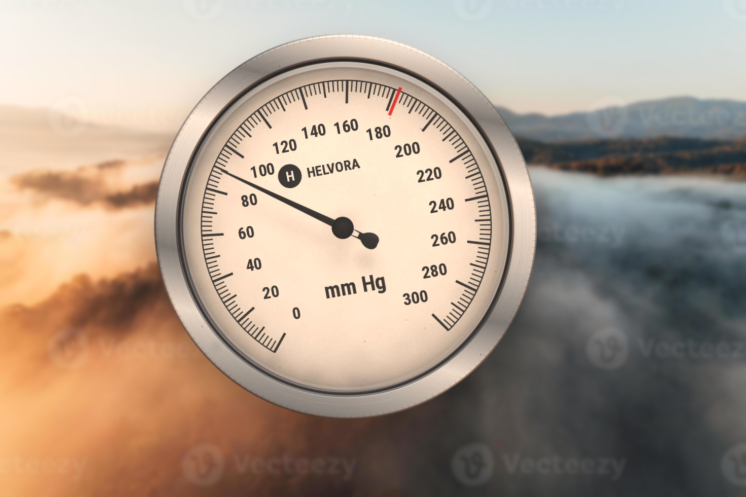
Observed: **90** mmHg
